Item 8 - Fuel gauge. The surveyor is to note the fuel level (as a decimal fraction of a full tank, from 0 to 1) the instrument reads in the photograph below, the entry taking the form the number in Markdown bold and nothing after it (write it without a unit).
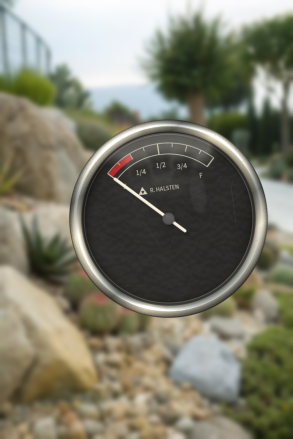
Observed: **0**
